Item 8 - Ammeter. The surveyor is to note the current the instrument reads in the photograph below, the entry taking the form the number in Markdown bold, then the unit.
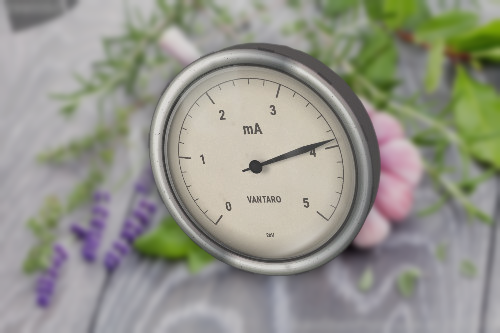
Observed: **3.9** mA
